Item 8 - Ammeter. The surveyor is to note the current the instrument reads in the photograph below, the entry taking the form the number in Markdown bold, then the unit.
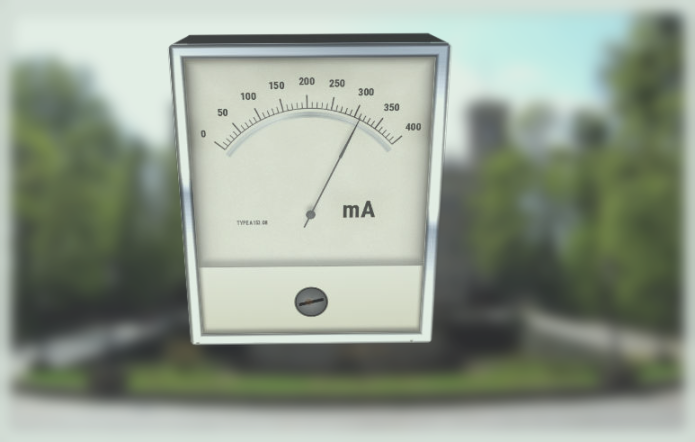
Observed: **310** mA
